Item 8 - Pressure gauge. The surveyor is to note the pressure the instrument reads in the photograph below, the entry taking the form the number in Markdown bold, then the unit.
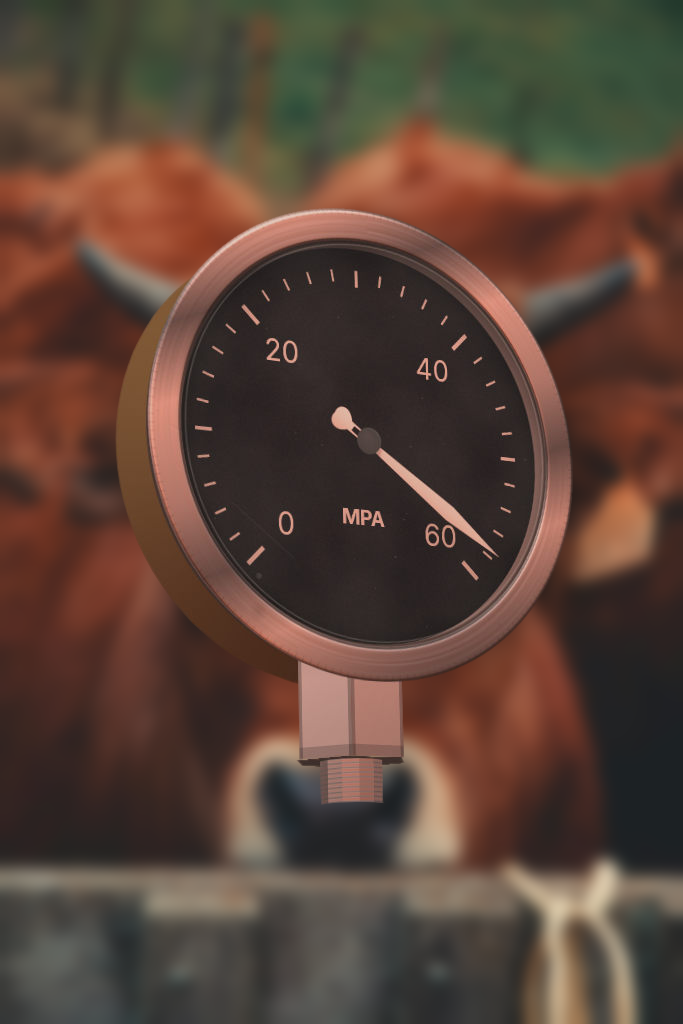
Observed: **58** MPa
